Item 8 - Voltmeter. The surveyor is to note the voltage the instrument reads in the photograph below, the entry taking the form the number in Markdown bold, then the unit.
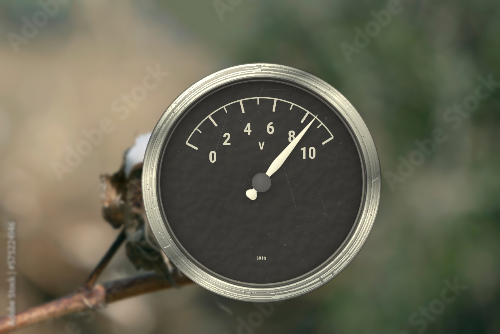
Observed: **8.5** V
